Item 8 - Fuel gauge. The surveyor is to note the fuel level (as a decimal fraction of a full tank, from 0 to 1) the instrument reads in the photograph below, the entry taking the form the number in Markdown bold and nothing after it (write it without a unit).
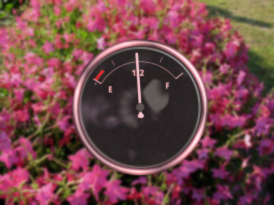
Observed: **0.5**
